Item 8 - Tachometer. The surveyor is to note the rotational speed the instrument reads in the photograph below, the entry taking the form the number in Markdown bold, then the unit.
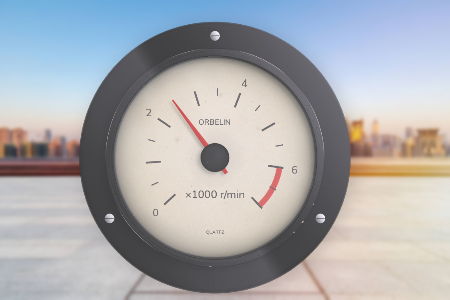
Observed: **2500** rpm
